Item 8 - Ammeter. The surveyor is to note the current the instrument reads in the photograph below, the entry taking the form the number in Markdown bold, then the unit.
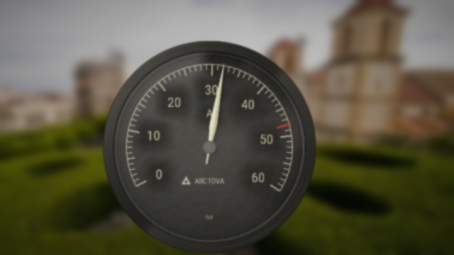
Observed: **32** A
